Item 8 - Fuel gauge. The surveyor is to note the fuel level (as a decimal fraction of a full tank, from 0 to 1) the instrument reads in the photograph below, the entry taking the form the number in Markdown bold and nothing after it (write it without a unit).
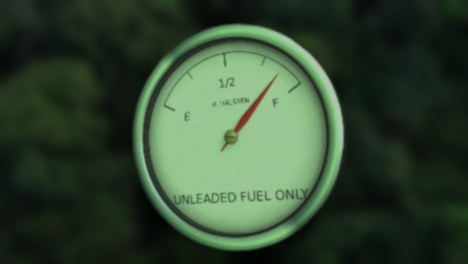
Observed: **0.875**
